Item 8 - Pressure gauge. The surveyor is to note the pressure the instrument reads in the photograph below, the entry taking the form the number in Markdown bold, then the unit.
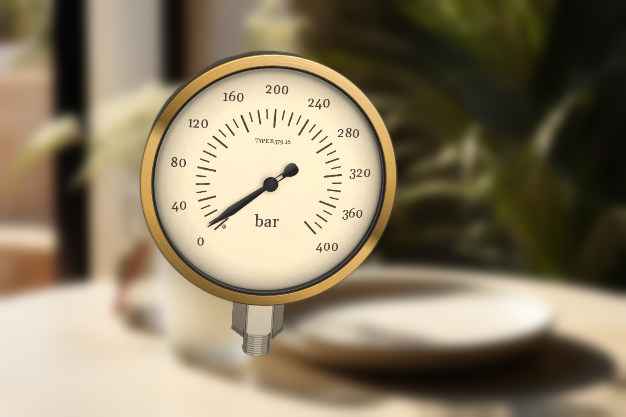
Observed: **10** bar
